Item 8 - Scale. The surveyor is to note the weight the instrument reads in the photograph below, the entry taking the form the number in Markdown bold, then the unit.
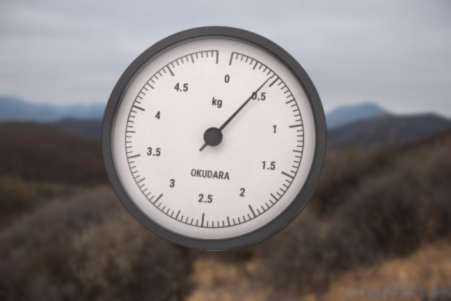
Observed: **0.45** kg
